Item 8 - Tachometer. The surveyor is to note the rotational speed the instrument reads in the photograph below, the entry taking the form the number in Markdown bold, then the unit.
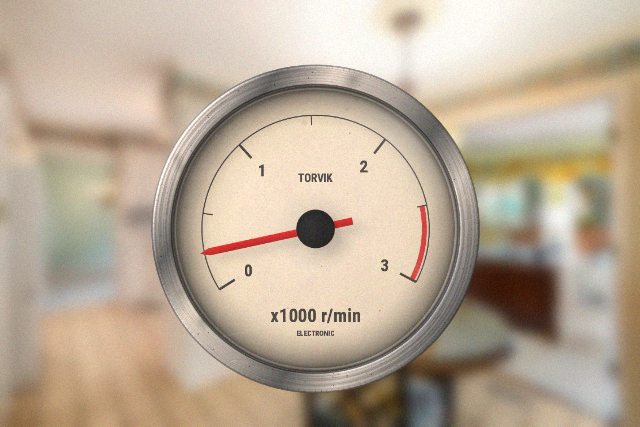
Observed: **250** rpm
